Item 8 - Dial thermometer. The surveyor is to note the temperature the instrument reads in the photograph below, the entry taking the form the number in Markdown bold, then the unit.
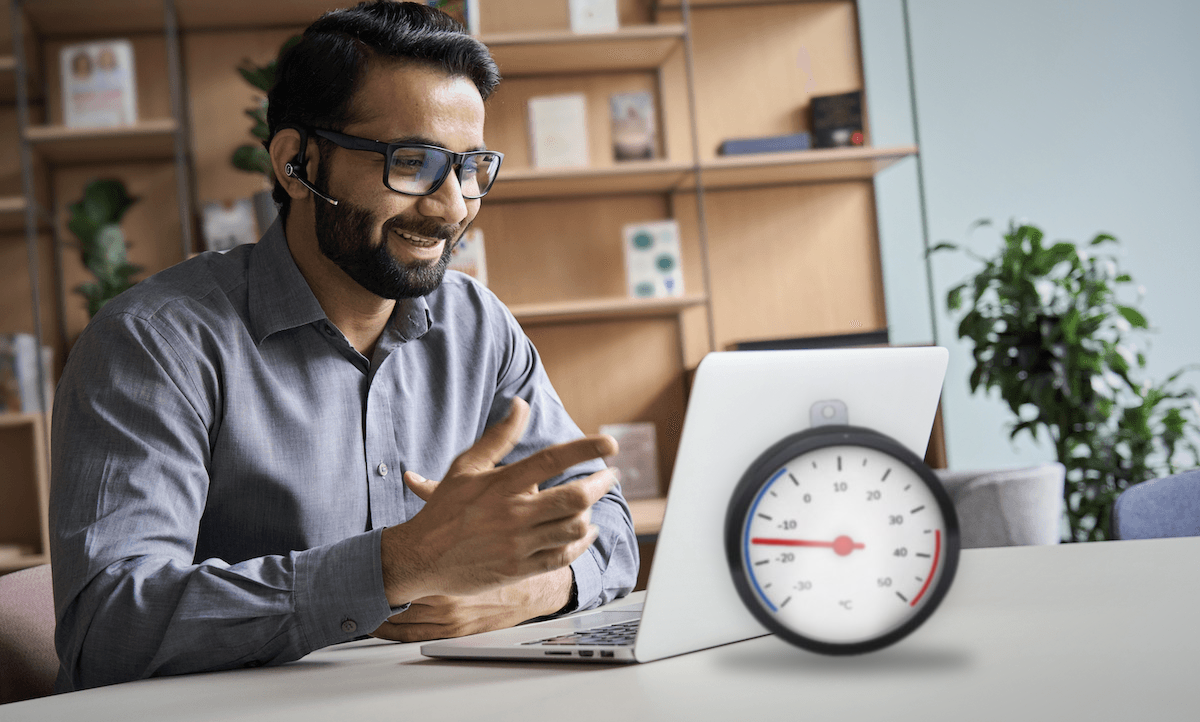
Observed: **-15** °C
